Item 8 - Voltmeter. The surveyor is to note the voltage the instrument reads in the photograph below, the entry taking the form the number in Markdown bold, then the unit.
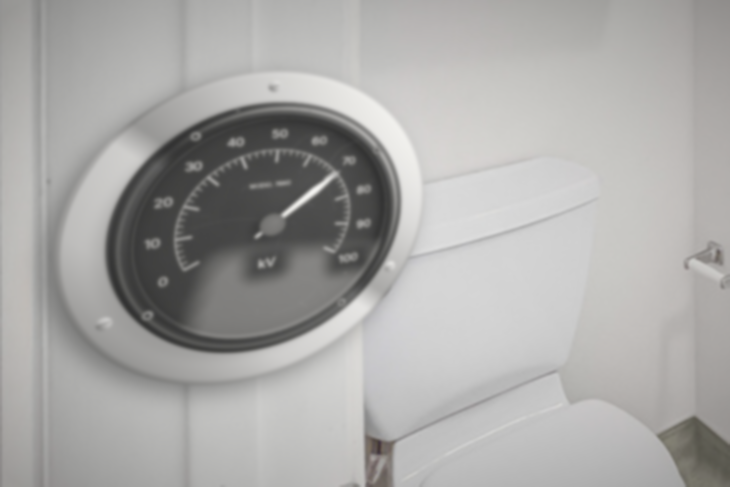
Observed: **70** kV
